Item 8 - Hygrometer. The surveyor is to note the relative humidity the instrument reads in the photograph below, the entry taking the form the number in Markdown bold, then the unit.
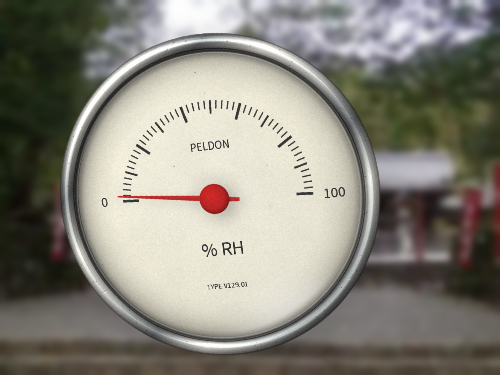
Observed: **2** %
